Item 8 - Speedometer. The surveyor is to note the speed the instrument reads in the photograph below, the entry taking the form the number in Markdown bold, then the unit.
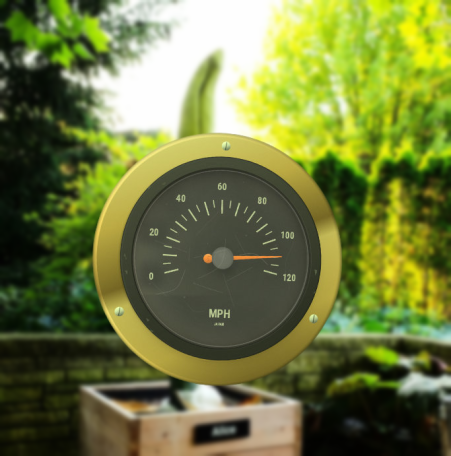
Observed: **110** mph
